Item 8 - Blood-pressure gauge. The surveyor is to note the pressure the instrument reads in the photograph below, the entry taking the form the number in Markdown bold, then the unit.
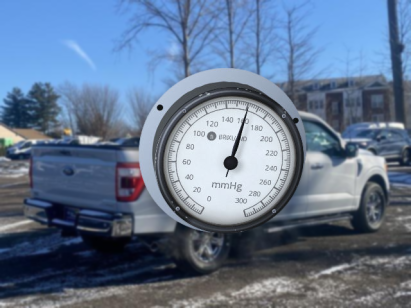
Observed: **160** mmHg
